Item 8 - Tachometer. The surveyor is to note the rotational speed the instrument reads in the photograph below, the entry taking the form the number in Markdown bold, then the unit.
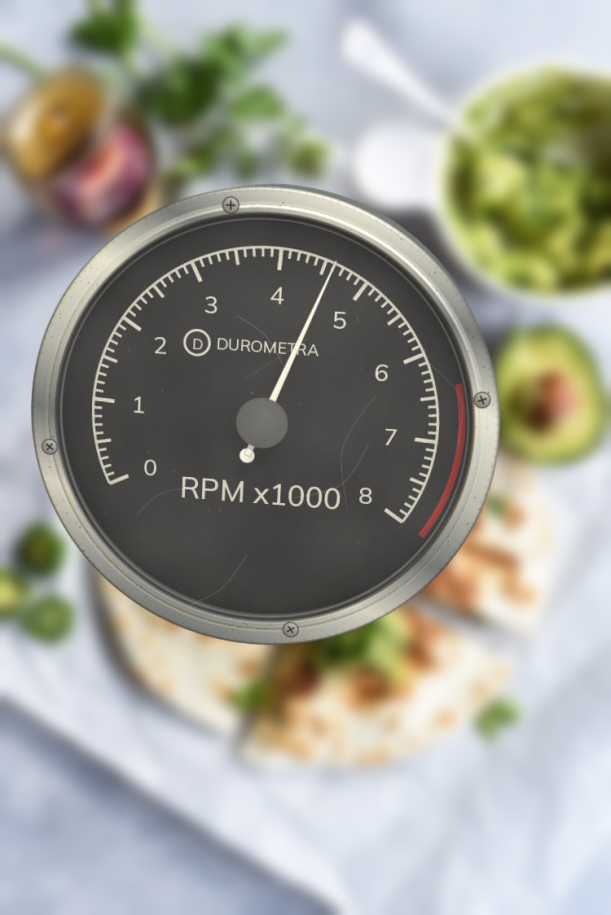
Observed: **4600** rpm
